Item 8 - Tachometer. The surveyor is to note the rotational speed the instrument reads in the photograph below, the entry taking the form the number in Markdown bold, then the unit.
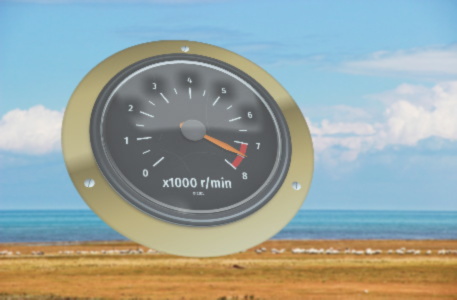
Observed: **7500** rpm
